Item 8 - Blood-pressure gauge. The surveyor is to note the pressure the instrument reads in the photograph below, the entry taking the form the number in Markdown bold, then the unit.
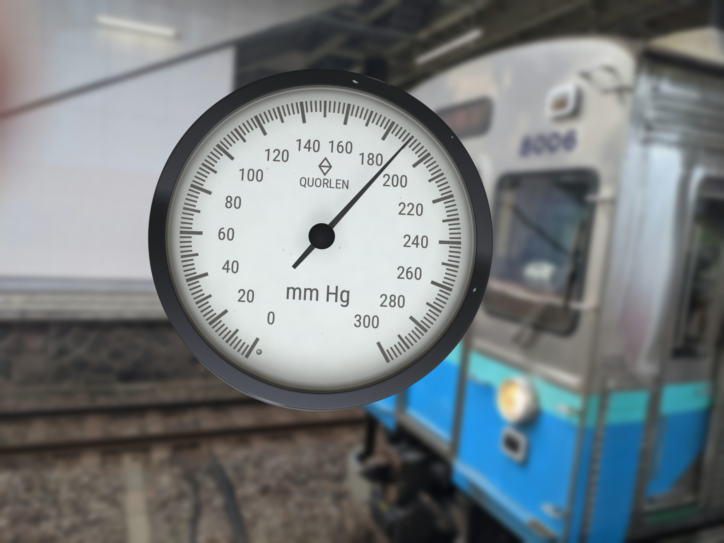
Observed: **190** mmHg
